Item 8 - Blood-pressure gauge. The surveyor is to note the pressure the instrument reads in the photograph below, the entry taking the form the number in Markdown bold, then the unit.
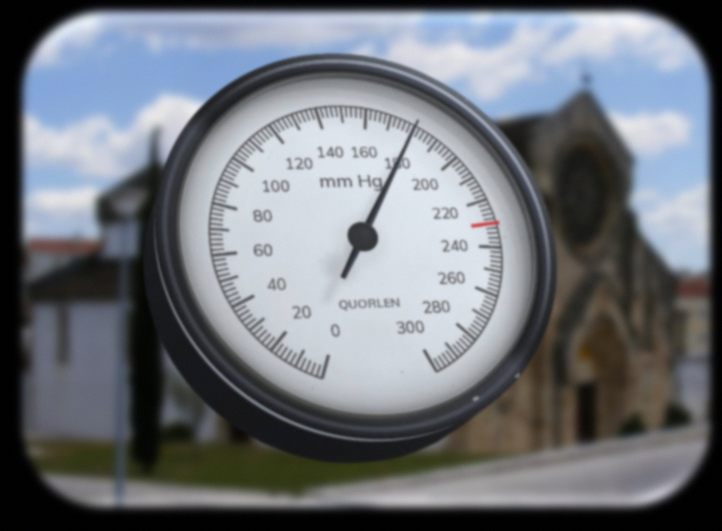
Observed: **180** mmHg
